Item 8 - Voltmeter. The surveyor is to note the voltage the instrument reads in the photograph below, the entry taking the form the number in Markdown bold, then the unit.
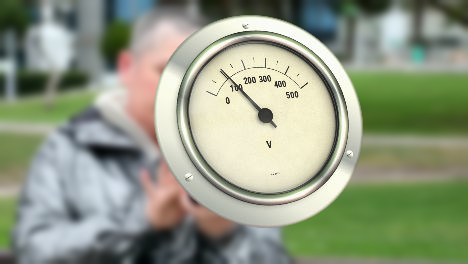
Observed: **100** V
